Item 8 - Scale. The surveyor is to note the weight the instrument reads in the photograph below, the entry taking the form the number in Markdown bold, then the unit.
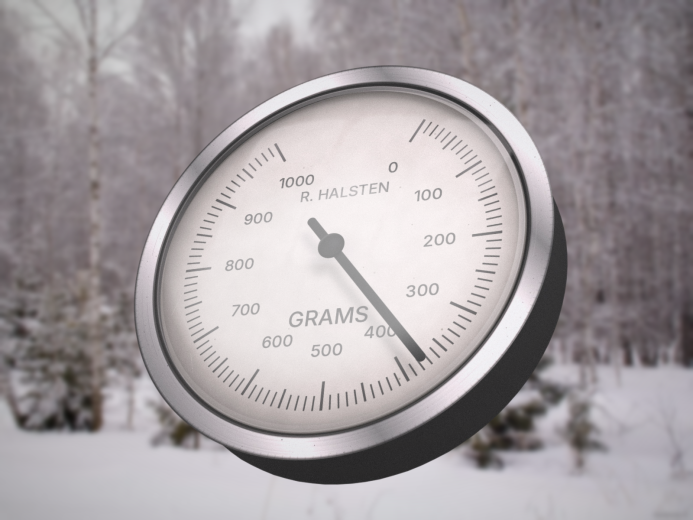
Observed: **375** g
